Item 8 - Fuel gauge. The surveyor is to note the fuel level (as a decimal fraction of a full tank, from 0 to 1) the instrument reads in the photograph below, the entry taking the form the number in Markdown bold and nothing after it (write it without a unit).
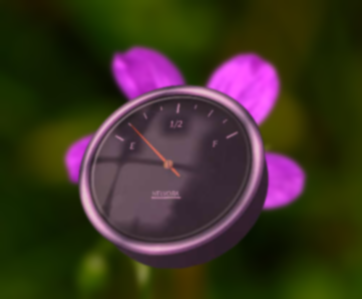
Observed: **0.125**
